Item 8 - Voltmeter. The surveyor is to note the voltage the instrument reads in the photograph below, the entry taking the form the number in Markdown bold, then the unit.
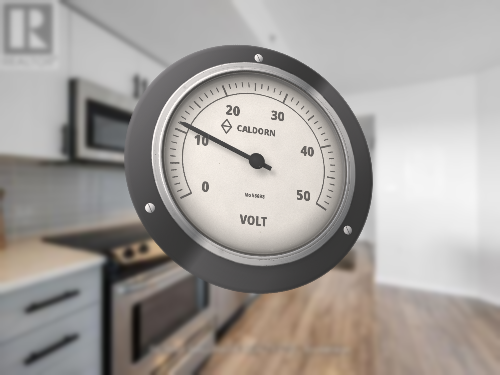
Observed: **11** V
